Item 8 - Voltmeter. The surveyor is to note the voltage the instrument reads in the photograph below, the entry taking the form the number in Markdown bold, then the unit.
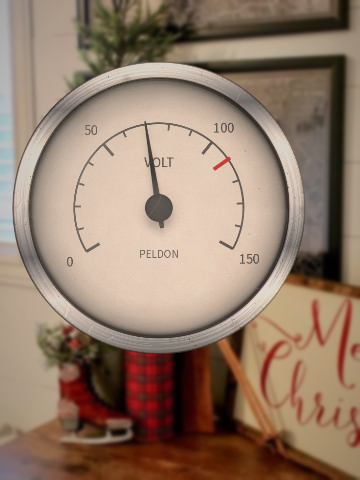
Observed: **70** V
